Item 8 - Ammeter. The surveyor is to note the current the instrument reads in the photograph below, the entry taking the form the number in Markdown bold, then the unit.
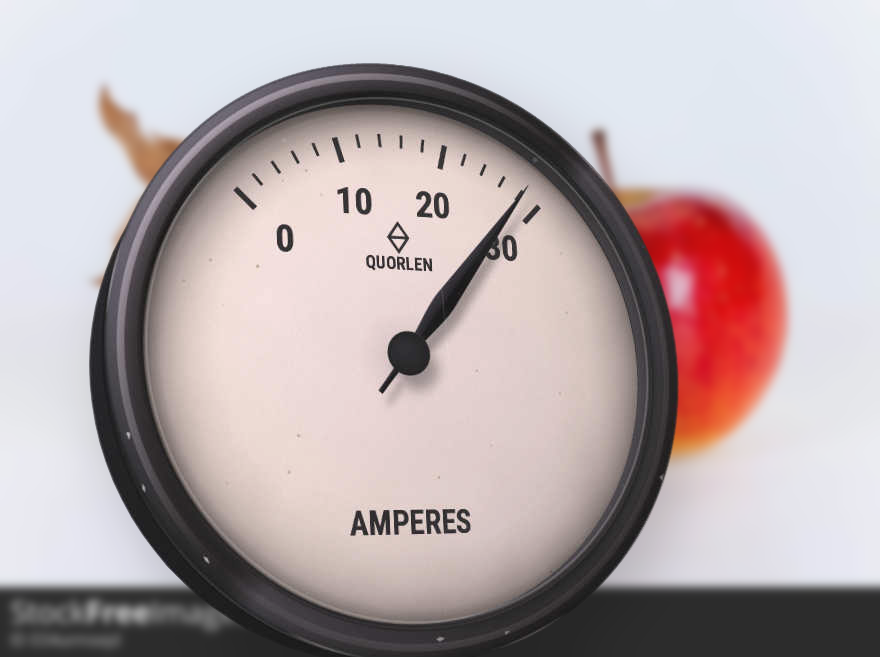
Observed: **28** A
